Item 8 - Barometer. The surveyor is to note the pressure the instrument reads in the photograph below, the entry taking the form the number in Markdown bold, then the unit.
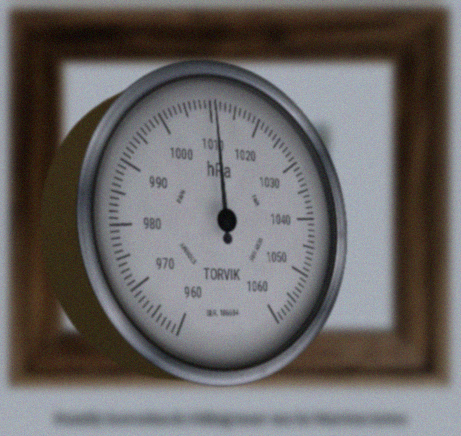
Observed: **1010** hPa
